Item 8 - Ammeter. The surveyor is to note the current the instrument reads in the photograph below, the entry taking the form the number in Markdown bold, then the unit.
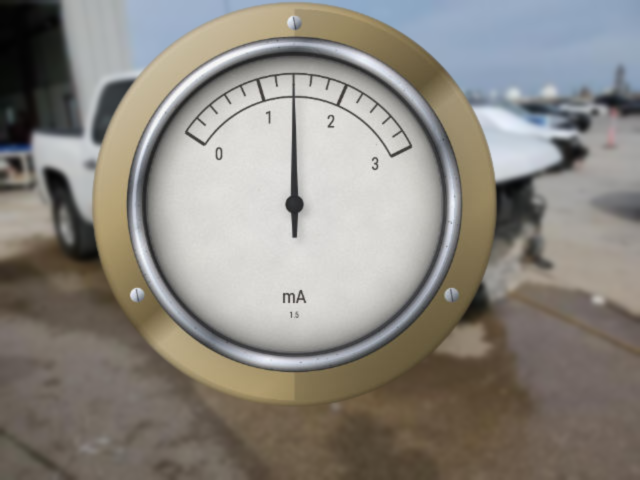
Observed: **1.4** mA
